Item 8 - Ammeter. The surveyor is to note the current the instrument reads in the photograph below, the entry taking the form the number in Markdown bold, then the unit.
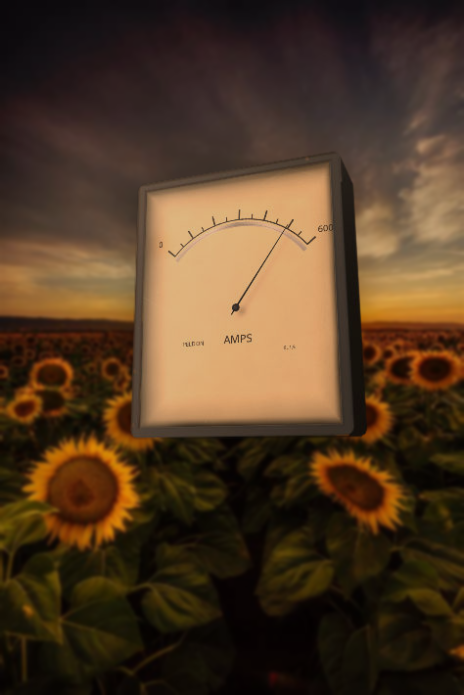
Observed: **500** A
